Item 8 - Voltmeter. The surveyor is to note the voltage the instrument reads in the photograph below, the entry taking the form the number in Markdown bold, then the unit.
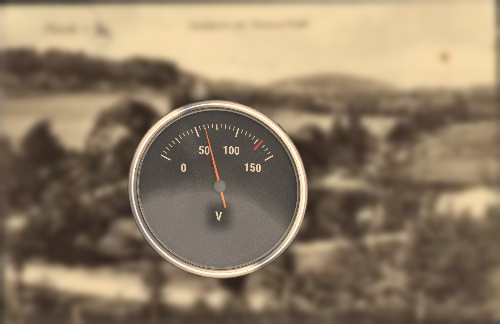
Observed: **60** V
